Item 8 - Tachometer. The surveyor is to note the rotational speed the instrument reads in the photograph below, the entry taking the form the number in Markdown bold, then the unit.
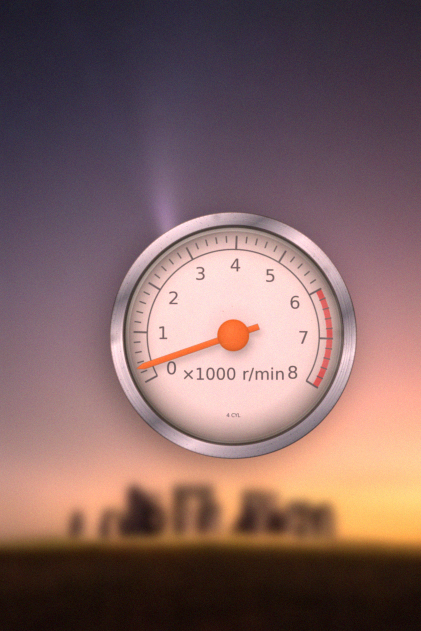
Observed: **300** rpm
